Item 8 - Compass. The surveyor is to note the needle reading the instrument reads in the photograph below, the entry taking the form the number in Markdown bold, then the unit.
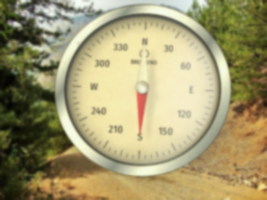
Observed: **180** °
